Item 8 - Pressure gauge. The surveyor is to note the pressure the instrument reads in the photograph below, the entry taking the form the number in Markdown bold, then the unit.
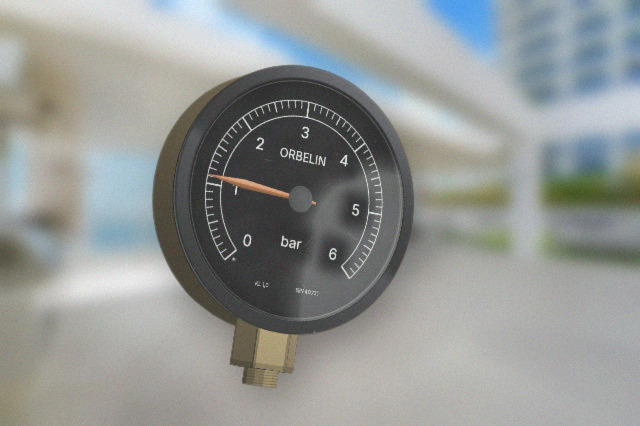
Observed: **1.1** bar
